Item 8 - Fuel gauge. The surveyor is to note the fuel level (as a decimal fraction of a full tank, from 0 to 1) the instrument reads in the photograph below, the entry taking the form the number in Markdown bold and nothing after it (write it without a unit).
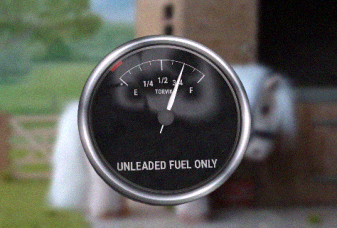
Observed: **0.75**
